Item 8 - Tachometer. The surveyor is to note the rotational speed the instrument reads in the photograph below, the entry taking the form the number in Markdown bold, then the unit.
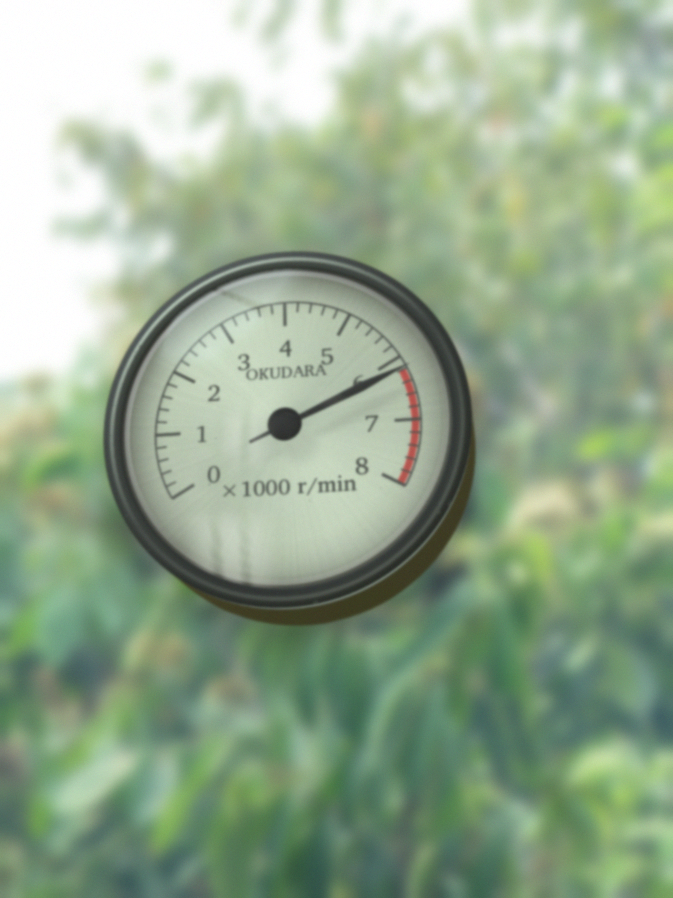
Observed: **6200** rpm
